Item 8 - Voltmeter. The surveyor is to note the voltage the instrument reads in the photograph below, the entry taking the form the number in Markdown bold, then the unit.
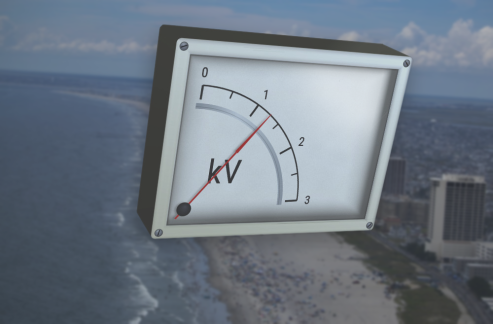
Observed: **1.25** kV
